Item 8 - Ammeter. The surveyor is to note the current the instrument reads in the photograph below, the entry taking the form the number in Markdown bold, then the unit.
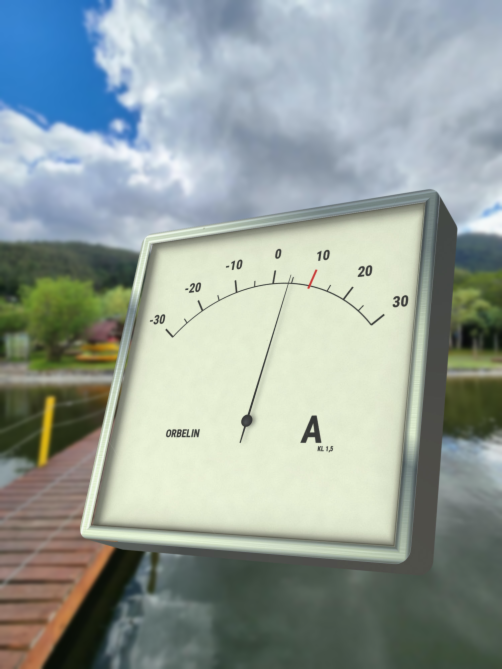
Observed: **5** A
